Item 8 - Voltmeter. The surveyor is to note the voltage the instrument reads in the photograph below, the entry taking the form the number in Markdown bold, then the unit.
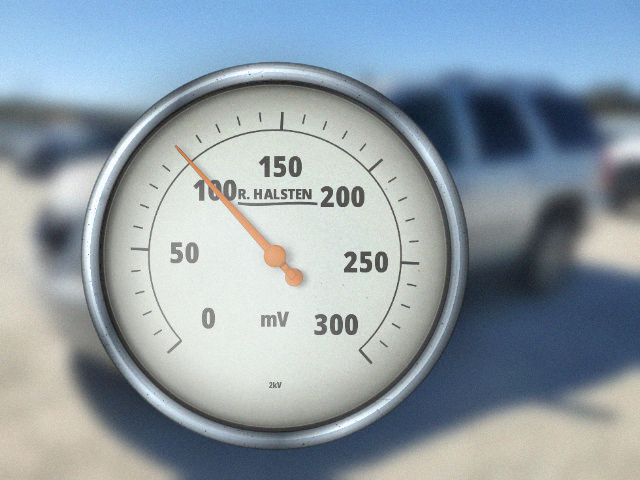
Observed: **100** mV
